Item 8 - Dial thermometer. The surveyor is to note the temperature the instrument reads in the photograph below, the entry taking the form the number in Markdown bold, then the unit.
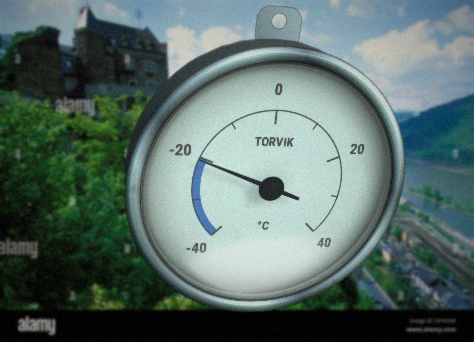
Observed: **-20** °C
